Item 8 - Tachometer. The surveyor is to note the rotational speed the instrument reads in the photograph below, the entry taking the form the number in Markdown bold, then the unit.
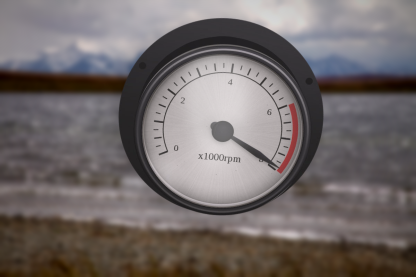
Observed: **7875** rpm
